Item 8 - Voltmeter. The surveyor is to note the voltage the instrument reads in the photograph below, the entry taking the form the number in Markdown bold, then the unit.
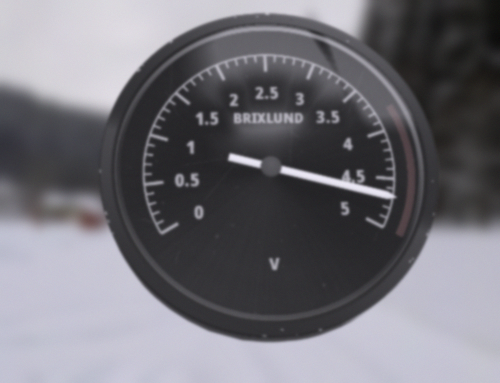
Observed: **4.7** V
